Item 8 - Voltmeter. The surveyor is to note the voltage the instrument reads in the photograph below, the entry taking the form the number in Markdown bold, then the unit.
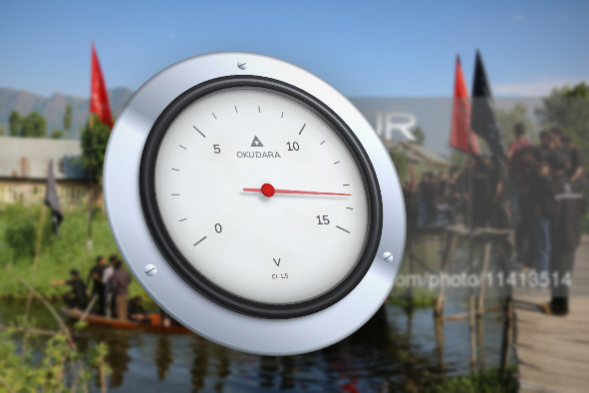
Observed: **13.5** V
